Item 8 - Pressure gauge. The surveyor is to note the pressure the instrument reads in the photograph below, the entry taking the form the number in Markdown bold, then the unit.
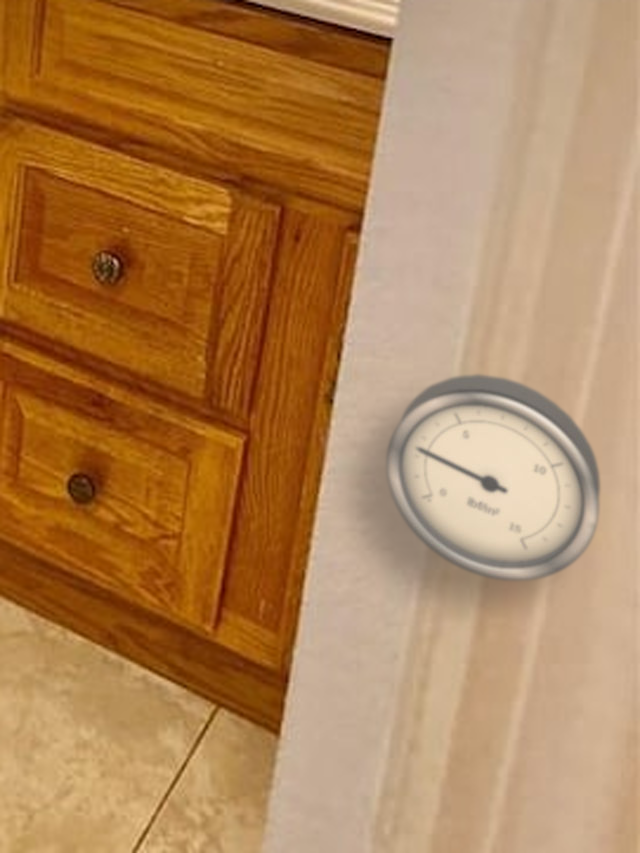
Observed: **2.5** psi
